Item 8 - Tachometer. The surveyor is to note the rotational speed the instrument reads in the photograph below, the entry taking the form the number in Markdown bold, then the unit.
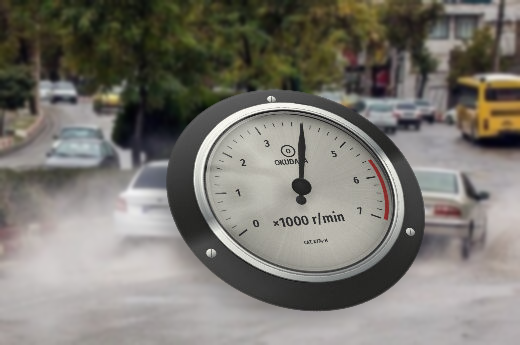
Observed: **4000** rpm
